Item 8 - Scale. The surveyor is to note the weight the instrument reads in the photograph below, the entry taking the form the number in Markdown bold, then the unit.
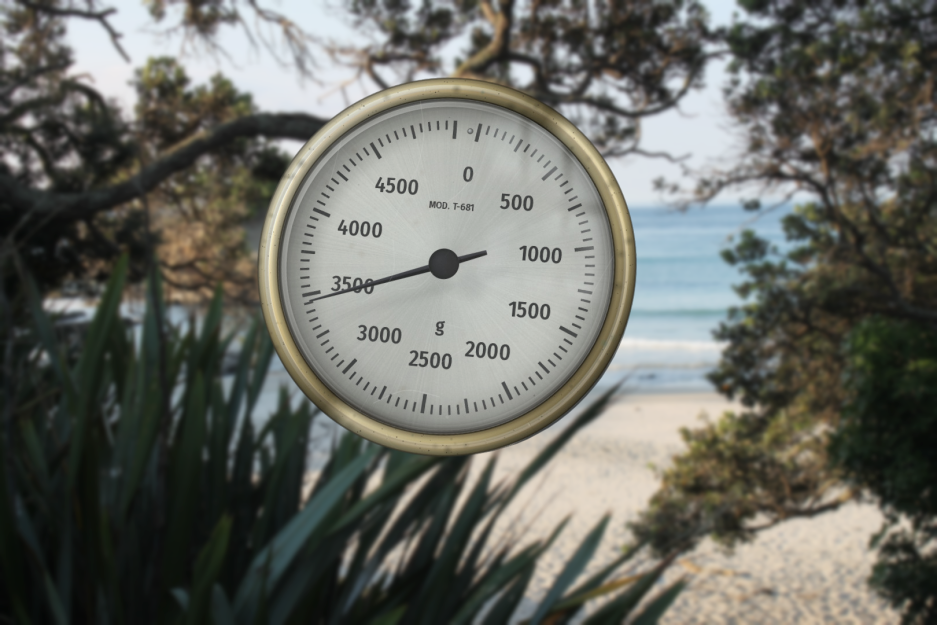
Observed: **3450** g
